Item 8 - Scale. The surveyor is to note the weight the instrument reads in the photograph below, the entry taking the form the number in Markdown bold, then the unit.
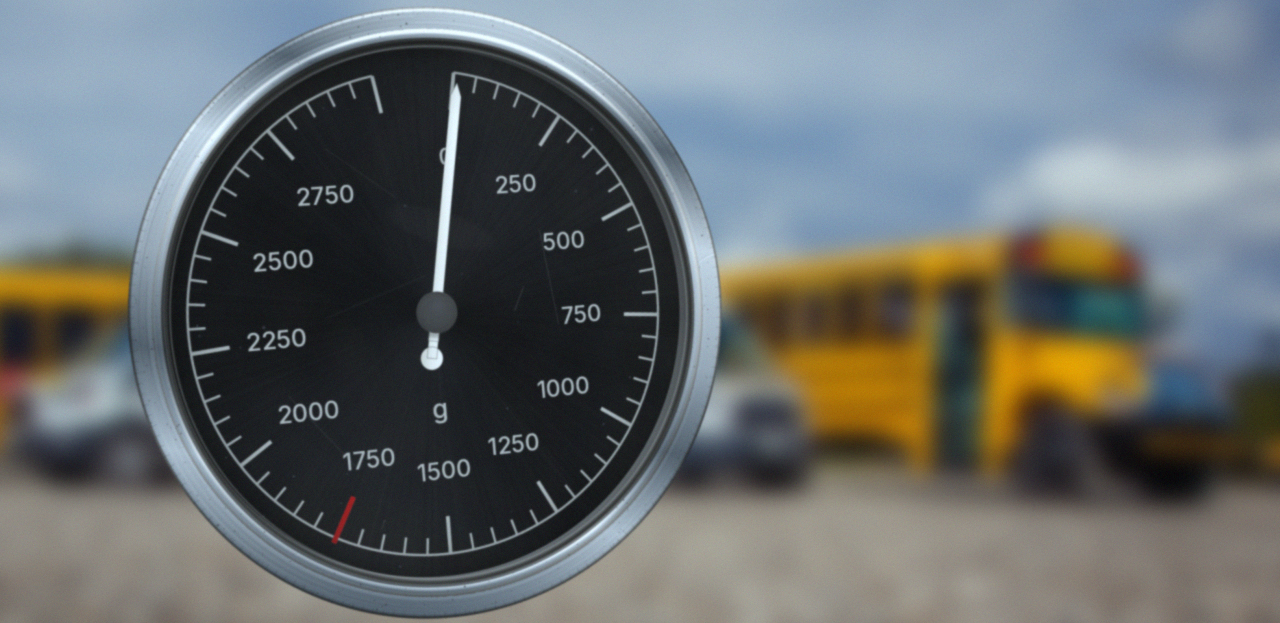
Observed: **0** g
